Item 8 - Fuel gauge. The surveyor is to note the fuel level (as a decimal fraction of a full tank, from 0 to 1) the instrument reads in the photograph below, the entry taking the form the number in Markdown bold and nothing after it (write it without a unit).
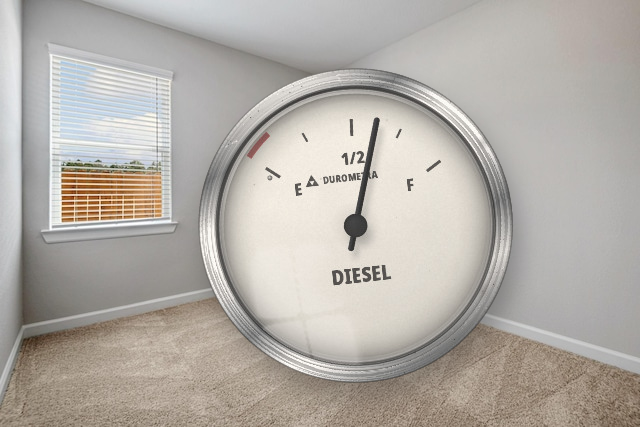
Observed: **0.625**
